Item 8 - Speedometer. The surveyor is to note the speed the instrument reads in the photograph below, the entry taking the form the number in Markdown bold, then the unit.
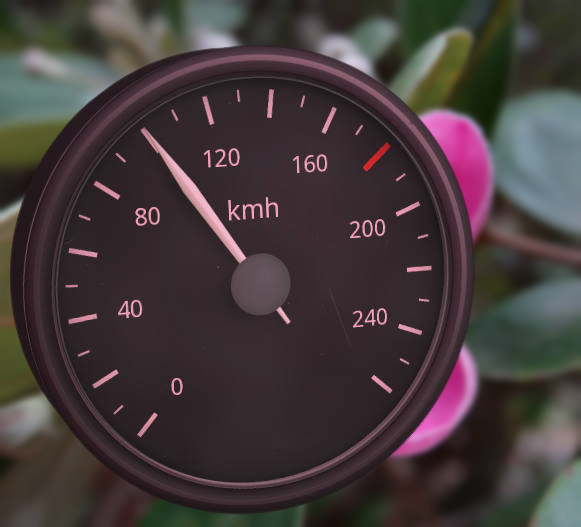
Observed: **100** km/h
